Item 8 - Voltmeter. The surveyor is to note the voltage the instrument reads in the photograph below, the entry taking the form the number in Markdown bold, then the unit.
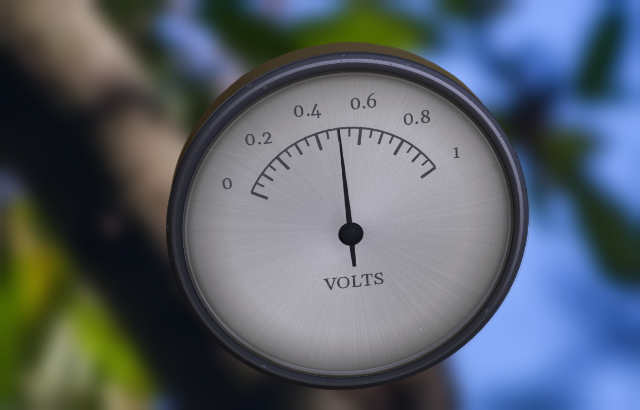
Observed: **0.5** V
